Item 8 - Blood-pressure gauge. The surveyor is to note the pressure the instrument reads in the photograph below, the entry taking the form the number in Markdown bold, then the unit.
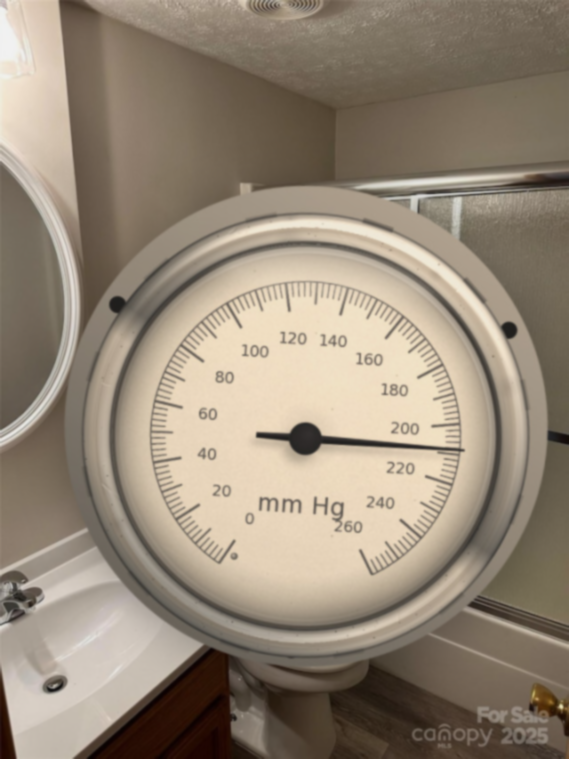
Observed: **208** mmHg
